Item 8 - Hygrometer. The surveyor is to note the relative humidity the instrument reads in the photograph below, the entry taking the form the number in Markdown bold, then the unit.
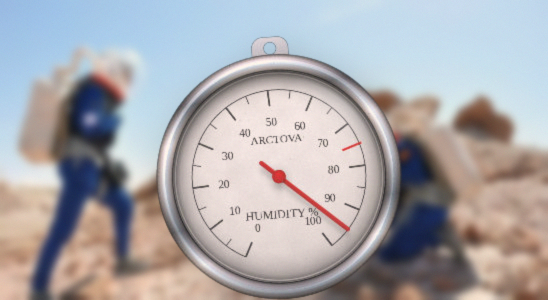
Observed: **95** %
